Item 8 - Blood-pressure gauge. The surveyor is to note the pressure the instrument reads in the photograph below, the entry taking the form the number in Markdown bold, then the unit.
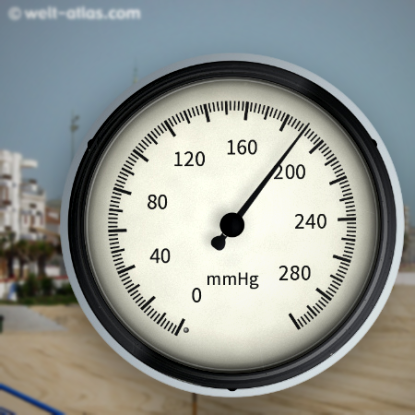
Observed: **190** mmHg
